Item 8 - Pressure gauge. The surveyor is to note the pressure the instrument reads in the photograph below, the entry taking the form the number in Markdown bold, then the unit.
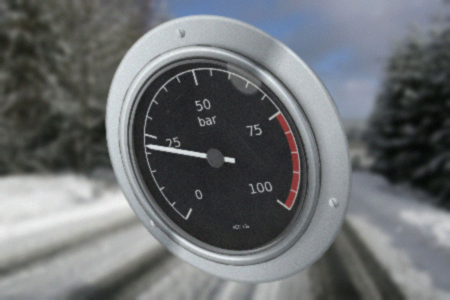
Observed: **22.5** bar
